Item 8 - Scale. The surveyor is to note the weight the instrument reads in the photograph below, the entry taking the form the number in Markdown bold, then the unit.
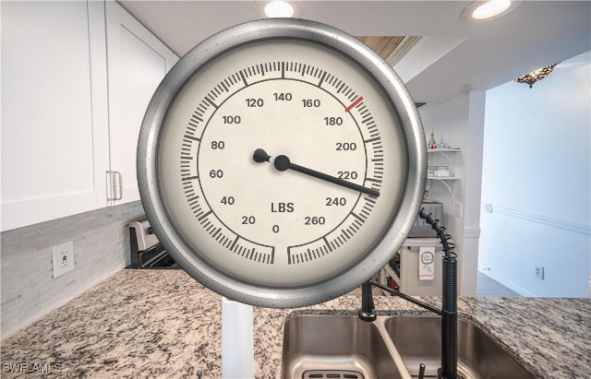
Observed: **226** lb
